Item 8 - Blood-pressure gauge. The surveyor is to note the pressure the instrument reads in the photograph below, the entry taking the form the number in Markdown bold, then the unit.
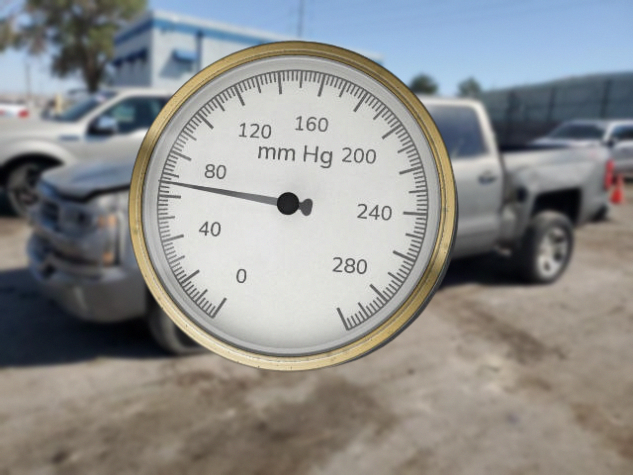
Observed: **66** mmHg
